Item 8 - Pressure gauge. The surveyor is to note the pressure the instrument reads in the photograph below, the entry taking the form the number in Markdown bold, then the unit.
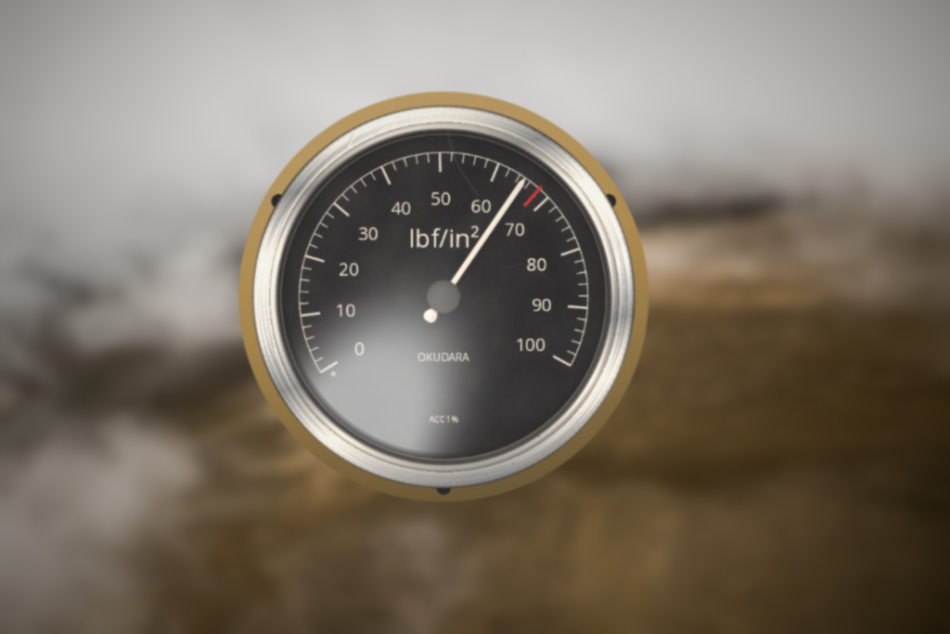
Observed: **65** psi
